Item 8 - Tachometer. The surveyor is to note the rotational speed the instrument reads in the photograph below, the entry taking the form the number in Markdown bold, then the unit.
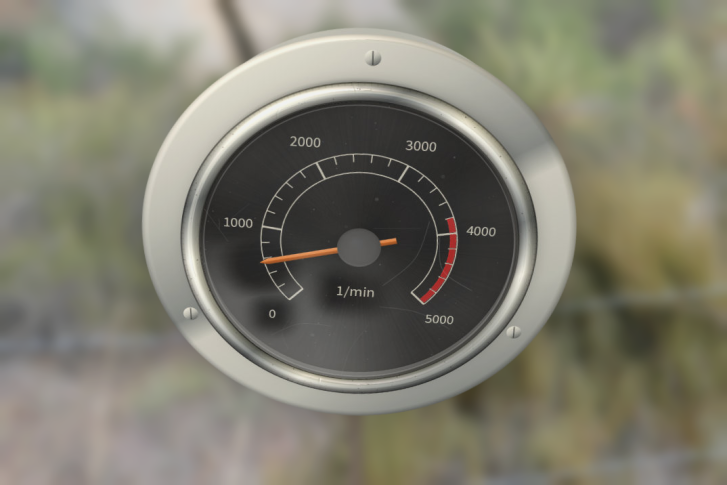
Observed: **600** rpm
